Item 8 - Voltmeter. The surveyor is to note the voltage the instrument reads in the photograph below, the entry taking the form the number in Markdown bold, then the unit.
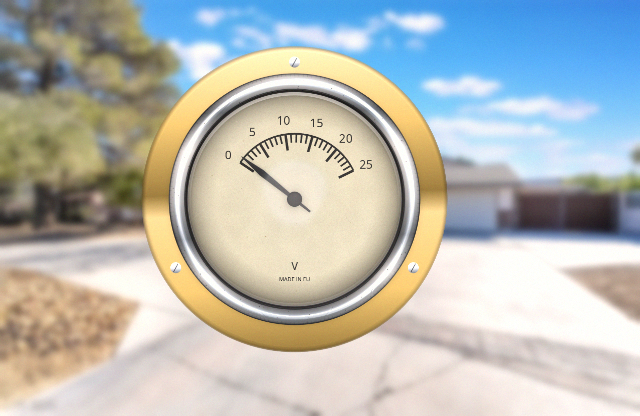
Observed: **1** V
